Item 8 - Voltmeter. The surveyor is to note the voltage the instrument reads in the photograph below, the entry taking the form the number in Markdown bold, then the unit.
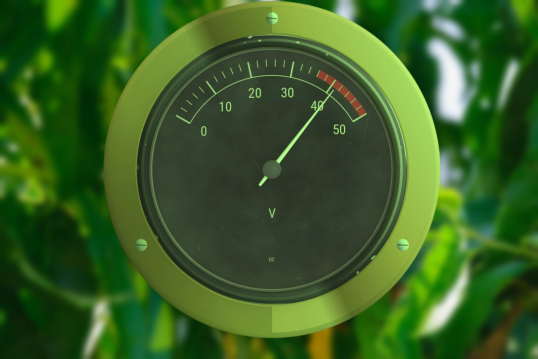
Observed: **41** V
